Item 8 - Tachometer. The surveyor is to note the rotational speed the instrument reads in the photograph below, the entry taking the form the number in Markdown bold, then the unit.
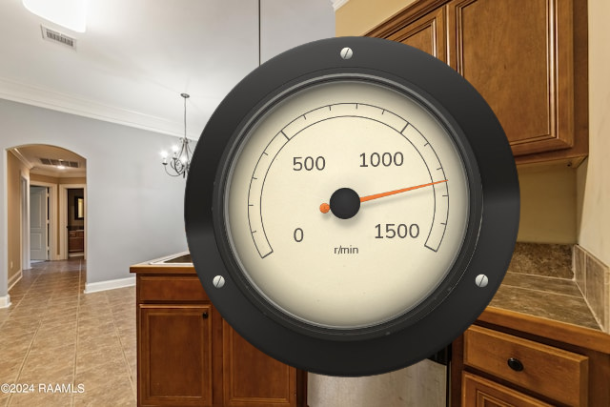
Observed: **1250** rpm
